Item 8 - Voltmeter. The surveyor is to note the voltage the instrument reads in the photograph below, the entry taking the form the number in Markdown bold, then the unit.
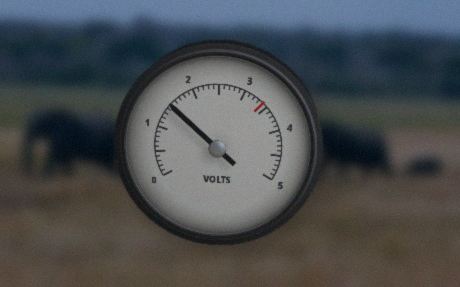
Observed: **1.5** V
